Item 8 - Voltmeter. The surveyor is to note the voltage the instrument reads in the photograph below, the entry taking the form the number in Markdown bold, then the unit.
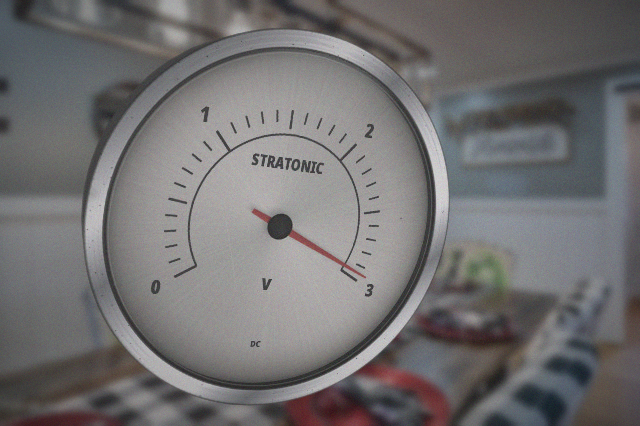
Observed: **2.95** V
